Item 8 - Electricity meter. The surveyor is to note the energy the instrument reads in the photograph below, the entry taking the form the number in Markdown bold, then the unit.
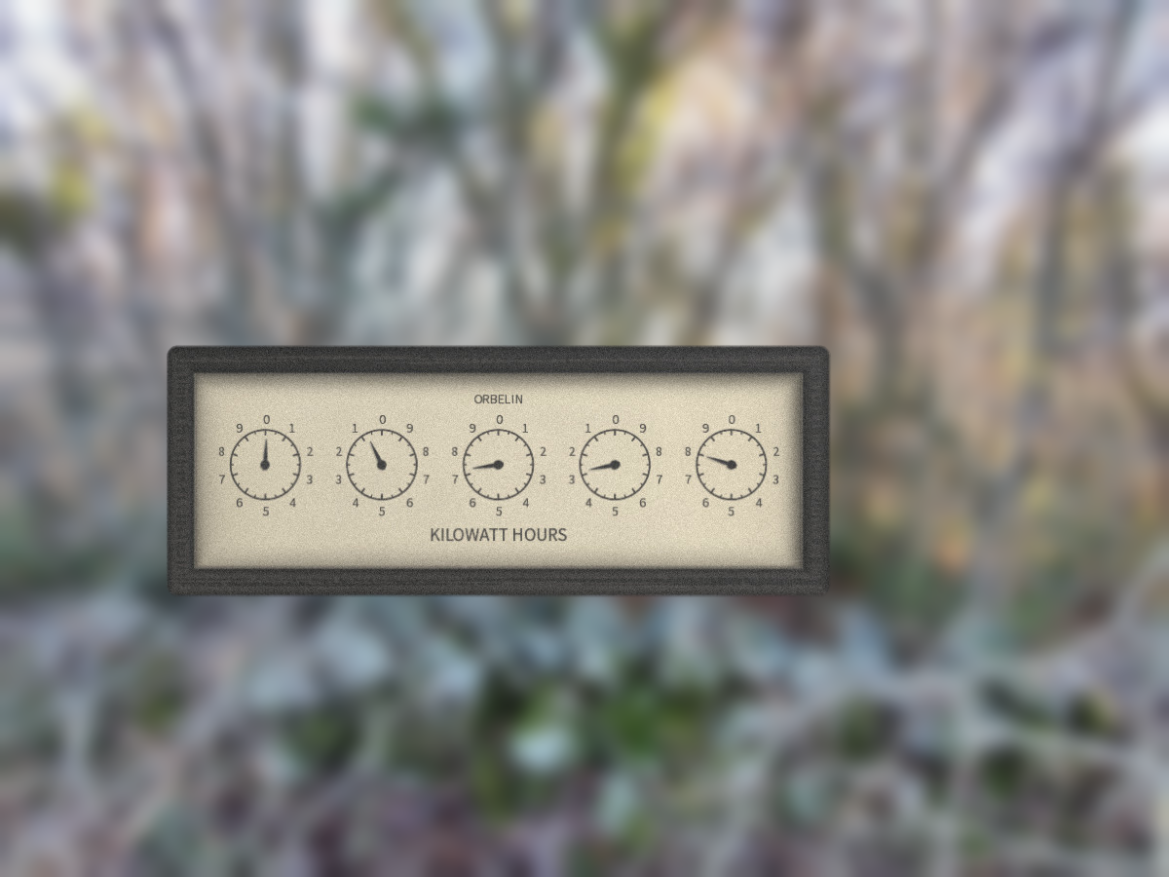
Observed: **728** kWh
